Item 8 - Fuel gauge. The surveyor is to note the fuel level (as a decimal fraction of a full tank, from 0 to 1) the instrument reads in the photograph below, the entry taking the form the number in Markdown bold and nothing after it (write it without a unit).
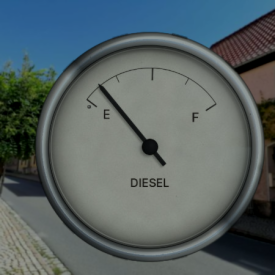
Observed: **0.125**
